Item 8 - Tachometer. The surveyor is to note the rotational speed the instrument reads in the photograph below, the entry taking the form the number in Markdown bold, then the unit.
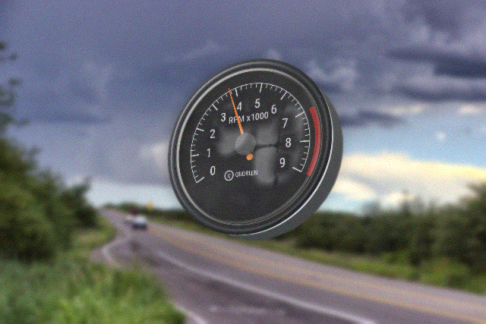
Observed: **3800** rpm
